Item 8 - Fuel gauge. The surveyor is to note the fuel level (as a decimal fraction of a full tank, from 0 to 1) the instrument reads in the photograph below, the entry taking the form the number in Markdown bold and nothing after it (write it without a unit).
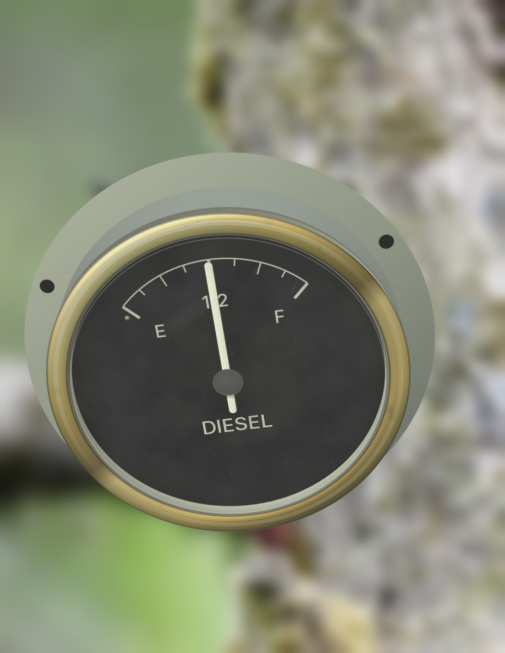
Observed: **0.5**
